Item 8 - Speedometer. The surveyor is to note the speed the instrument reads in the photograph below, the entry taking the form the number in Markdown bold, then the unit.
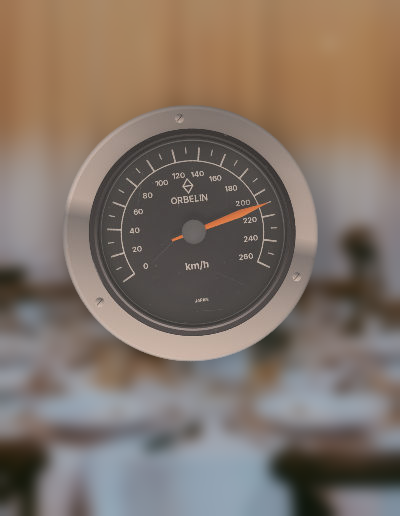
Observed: **210** km/h
